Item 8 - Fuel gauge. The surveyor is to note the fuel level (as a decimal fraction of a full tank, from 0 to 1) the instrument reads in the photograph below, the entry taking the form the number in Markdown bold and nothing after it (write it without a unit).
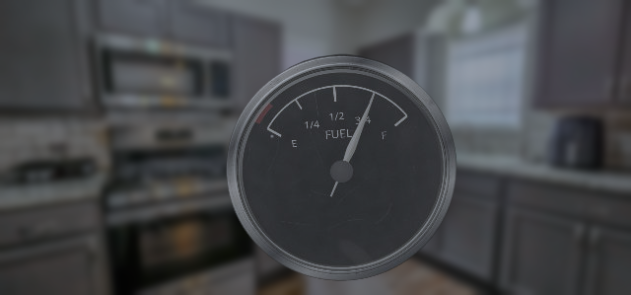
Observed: **0.75**
